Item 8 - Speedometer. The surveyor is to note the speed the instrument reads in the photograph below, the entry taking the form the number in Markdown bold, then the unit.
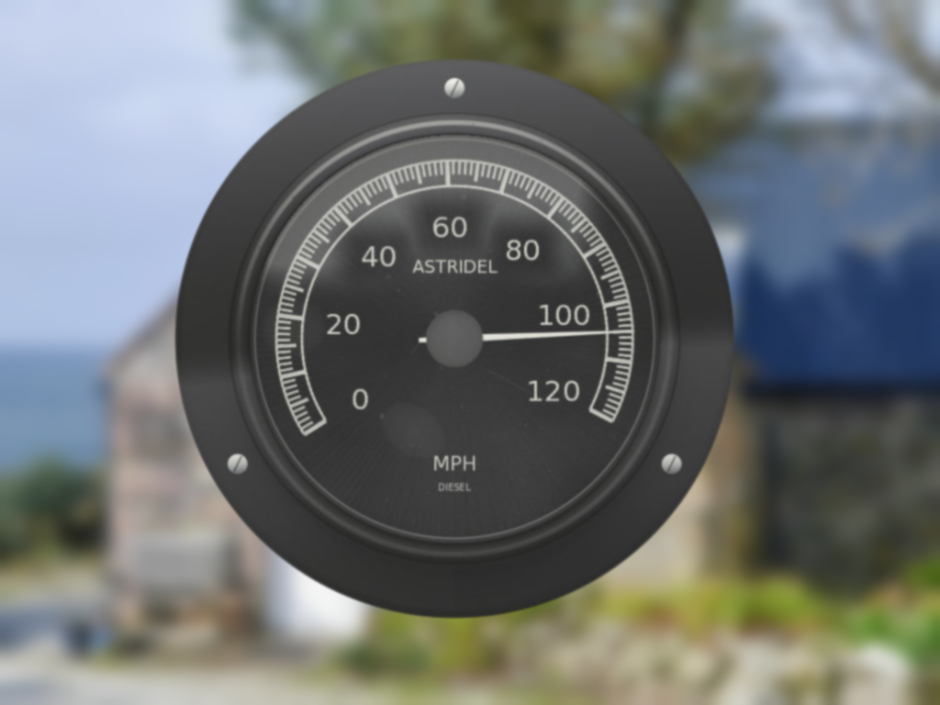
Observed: **105** mph
